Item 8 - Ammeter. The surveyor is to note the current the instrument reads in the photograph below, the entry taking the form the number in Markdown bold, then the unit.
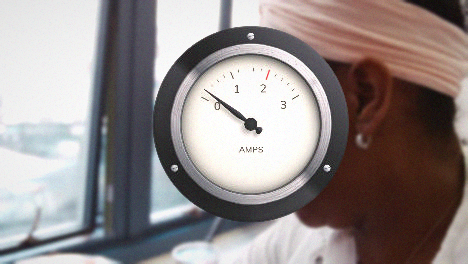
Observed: **0.2** A
